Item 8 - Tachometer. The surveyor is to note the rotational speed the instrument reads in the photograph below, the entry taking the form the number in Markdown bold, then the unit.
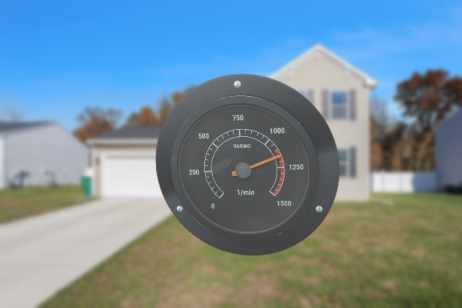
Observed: **1150** rpm
